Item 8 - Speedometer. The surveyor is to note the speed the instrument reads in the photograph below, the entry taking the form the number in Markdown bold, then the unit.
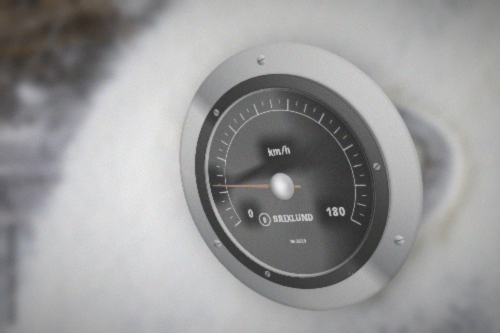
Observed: **25** km/h
